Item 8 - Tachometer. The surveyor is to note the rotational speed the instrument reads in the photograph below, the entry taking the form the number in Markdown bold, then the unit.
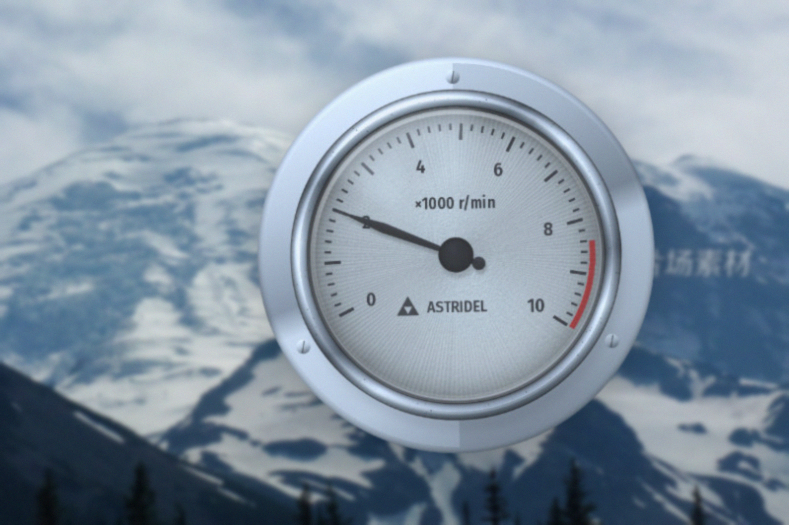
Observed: **2000** rpm
